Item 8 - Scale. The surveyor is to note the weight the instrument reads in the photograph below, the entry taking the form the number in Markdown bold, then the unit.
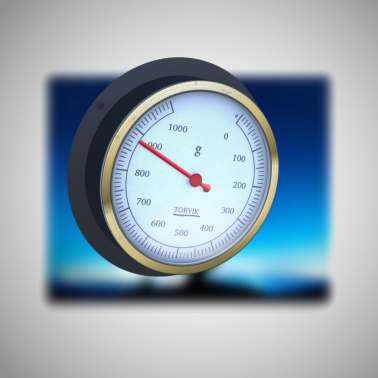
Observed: **880** g
